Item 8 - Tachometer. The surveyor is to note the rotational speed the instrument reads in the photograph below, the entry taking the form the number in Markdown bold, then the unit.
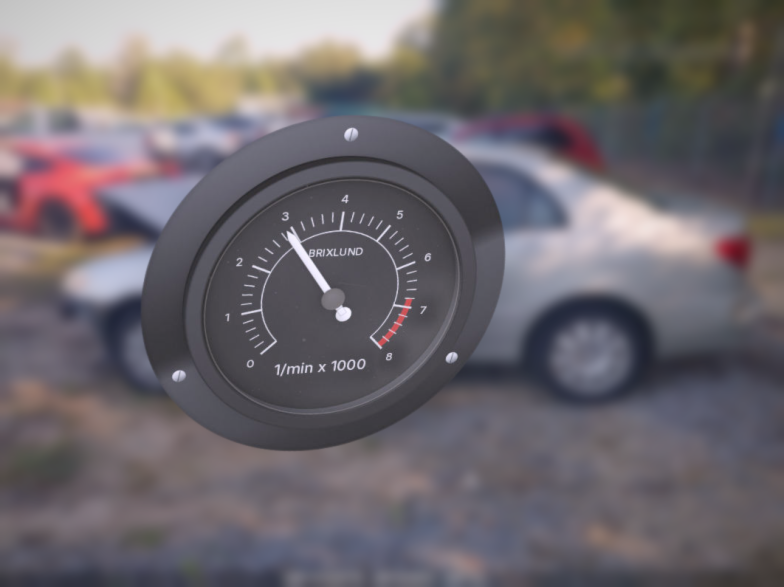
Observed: **2900** rpm
